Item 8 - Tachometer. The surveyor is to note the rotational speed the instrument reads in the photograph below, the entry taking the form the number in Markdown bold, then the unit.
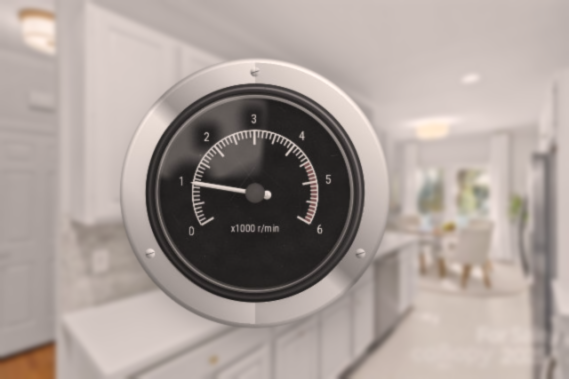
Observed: **1000** rpm
